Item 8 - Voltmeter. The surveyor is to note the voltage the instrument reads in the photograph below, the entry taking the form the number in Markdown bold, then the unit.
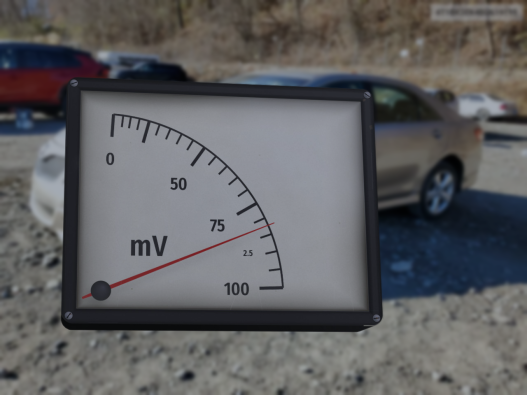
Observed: **82.5** mV
